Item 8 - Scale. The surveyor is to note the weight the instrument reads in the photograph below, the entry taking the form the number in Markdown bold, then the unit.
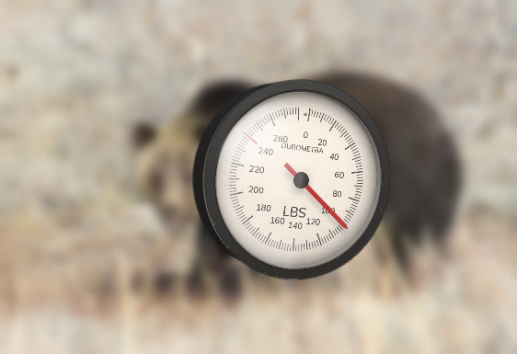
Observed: **100** lb
